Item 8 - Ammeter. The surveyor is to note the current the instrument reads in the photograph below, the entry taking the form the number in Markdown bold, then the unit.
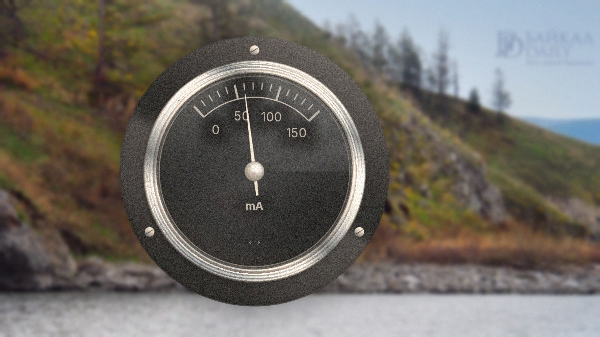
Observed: **60** mA
